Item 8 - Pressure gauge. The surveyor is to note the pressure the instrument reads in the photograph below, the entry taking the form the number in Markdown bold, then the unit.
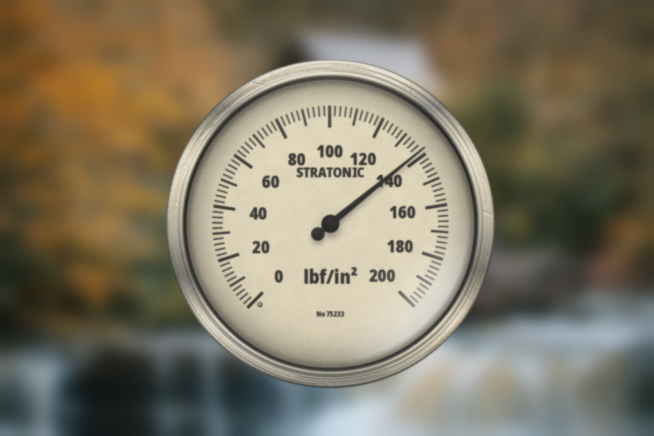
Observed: **138** psi
